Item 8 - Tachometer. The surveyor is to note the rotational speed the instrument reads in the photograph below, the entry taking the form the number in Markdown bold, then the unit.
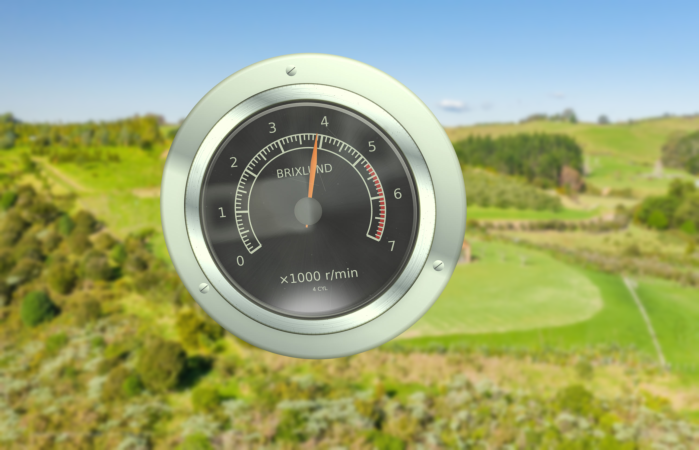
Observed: **3900** rpm
